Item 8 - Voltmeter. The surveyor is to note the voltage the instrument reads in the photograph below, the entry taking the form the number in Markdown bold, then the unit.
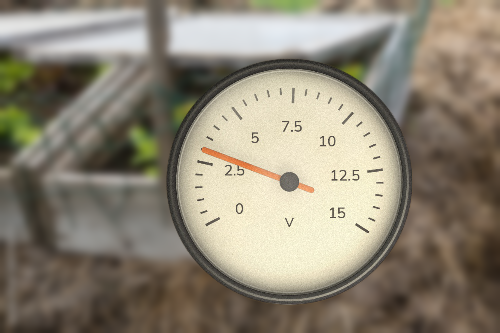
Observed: **3** V
